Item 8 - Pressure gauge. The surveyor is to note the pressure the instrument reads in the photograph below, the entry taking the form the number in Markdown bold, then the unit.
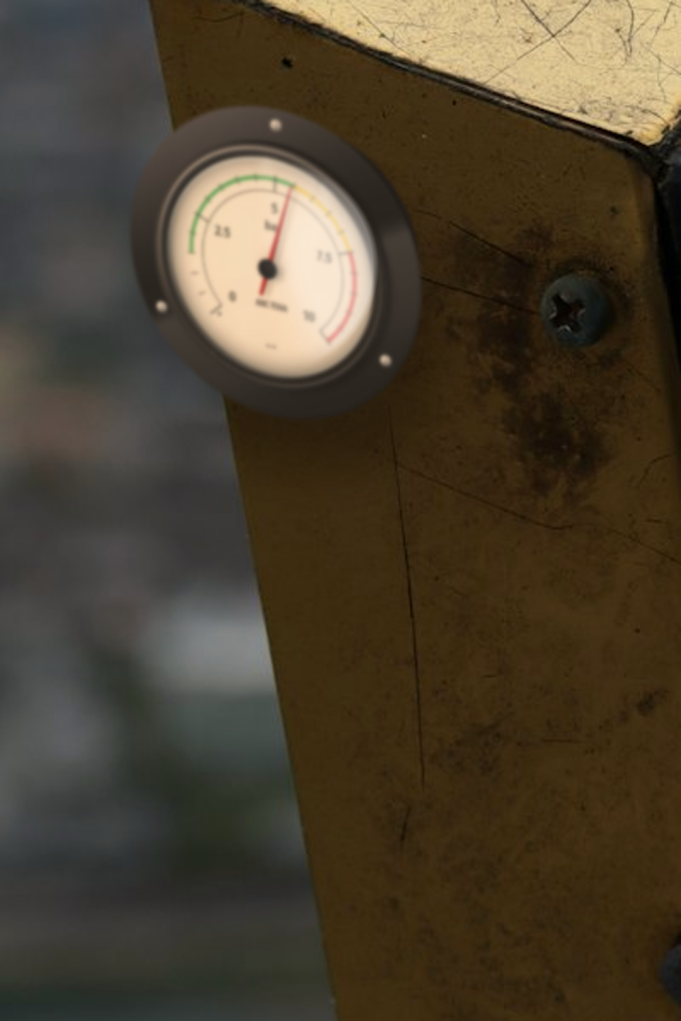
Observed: **5.5** bar
